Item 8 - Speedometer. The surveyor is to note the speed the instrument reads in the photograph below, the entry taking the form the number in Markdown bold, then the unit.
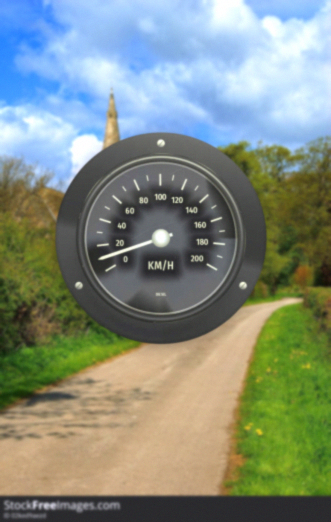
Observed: **10** km/h
